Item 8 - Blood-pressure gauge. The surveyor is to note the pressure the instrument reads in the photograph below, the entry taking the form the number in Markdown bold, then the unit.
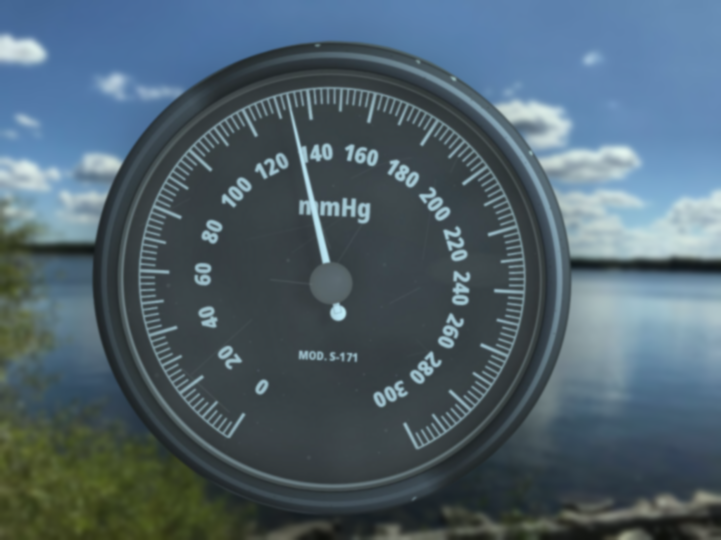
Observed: **134** mmHg
